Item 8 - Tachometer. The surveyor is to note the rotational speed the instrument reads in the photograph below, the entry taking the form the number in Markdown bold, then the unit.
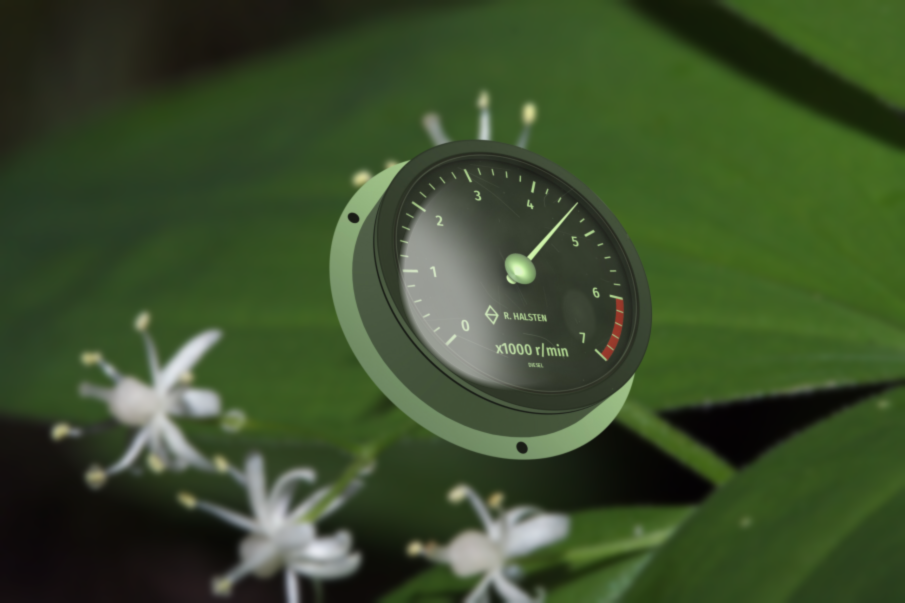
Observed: **4600** rpm
